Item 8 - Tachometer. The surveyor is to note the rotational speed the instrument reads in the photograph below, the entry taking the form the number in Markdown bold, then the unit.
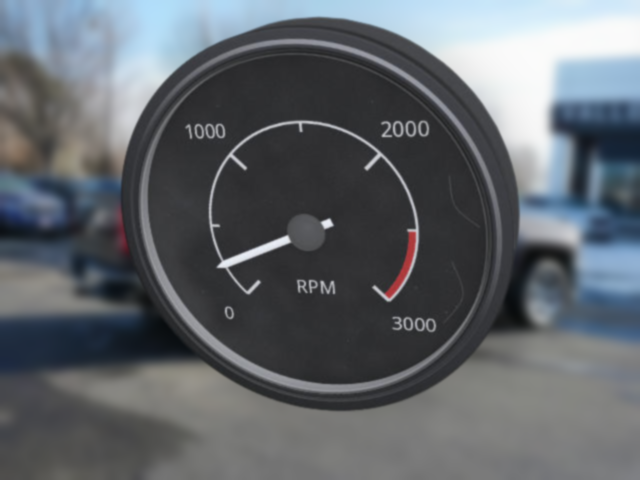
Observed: **250** rpm
